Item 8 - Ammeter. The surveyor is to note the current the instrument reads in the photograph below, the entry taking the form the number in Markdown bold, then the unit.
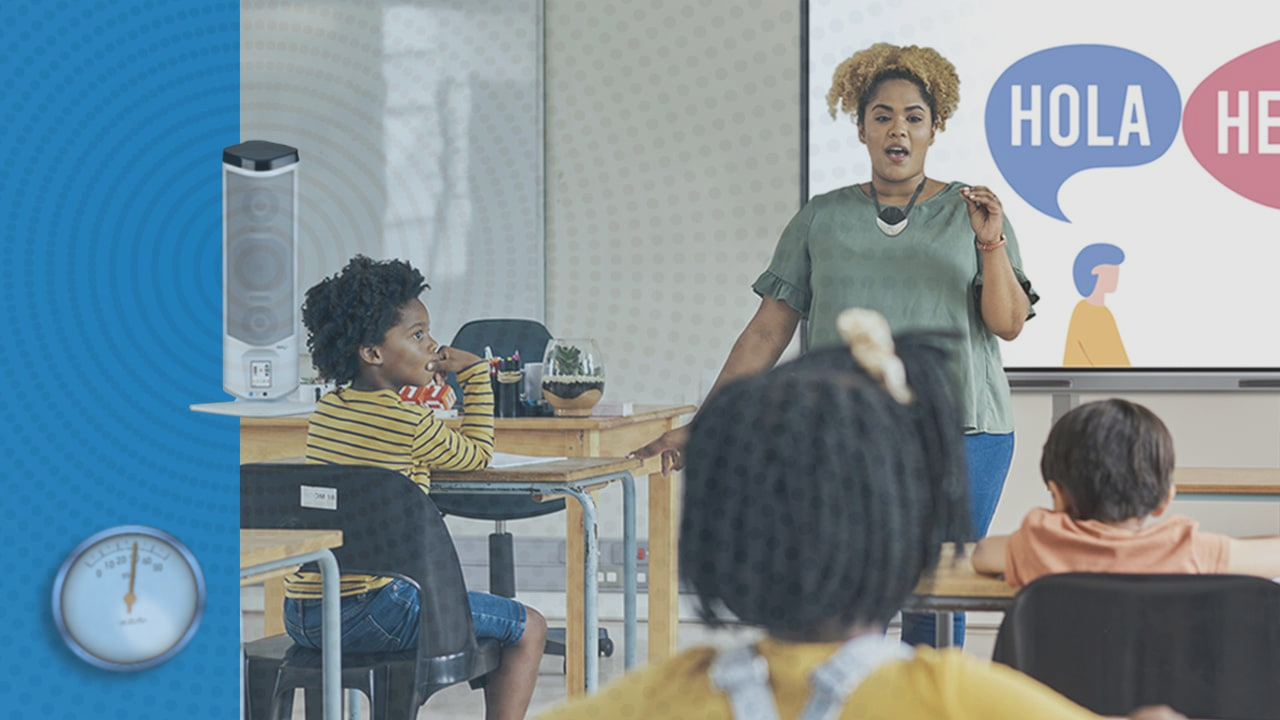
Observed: **30** mA
